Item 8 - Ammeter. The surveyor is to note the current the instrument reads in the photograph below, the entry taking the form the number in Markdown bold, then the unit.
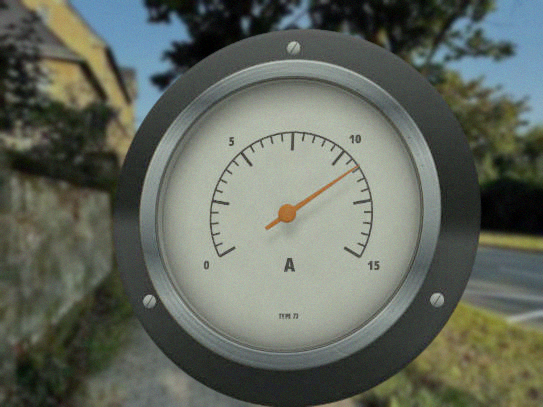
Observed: **11** A
